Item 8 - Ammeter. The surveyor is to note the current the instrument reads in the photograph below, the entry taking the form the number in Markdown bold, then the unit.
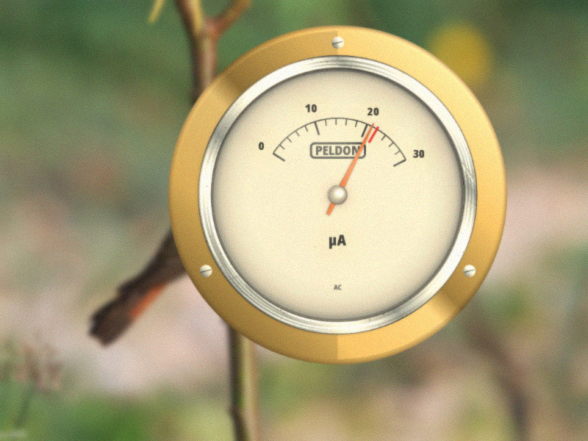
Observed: **21** µA
